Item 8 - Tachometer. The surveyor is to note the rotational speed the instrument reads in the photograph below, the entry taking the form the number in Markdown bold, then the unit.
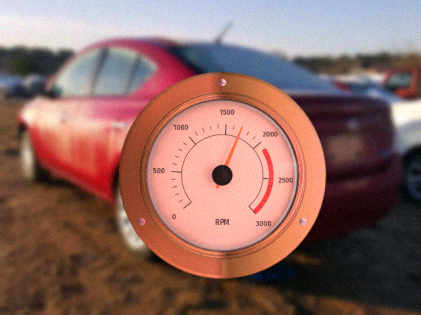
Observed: **1700** rpm
